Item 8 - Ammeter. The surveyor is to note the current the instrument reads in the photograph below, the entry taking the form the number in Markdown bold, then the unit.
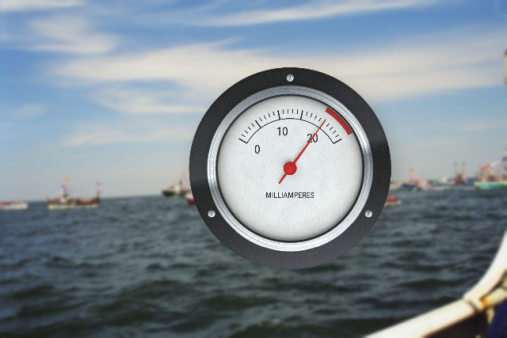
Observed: **20** mA
